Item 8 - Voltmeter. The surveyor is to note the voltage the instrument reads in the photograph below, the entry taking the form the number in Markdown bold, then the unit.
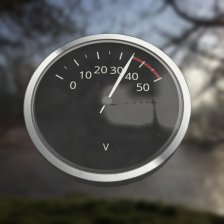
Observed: **35** V
